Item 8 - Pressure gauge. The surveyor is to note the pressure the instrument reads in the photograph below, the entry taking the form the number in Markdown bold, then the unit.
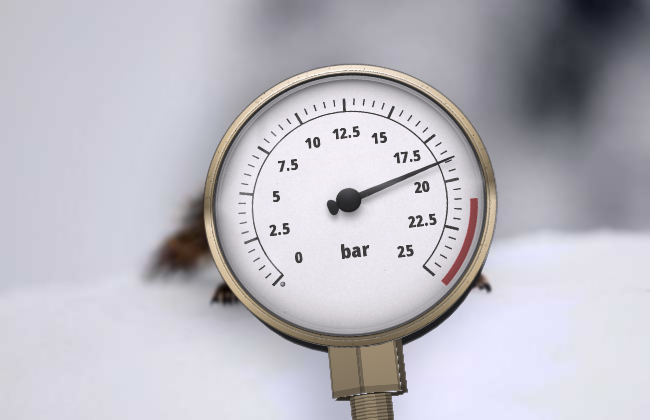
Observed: **19** bar
